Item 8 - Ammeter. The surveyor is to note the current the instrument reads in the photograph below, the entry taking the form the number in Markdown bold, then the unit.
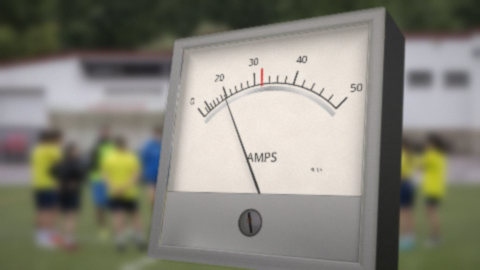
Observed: **20** A
